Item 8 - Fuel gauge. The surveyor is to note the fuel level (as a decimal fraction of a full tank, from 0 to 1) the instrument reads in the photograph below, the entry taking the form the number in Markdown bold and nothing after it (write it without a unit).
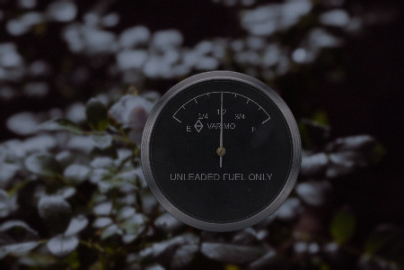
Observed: **0.5**
